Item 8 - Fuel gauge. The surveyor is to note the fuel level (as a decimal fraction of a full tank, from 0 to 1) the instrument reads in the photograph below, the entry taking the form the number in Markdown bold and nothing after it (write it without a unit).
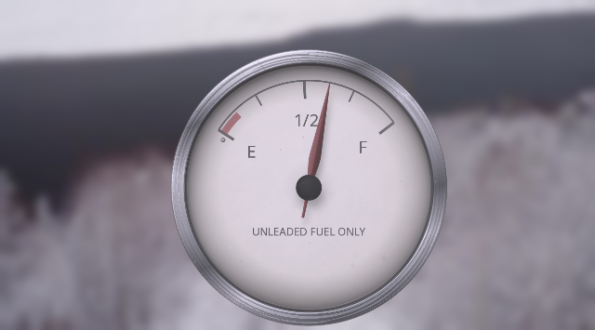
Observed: **0.625**
